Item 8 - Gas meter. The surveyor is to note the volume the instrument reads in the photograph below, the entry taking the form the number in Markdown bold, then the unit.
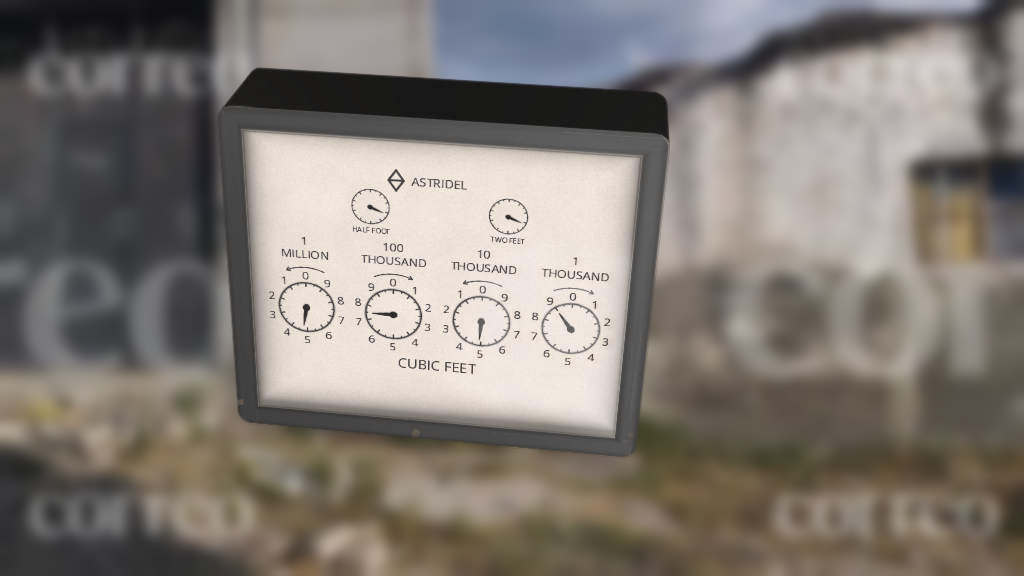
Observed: **474900** ft³
